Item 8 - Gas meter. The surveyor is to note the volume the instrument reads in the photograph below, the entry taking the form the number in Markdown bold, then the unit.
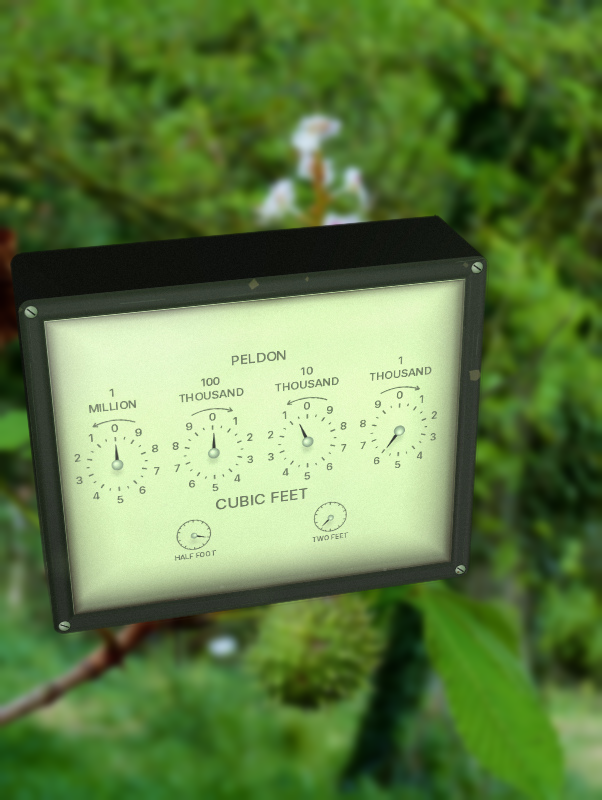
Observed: **600** ft³
